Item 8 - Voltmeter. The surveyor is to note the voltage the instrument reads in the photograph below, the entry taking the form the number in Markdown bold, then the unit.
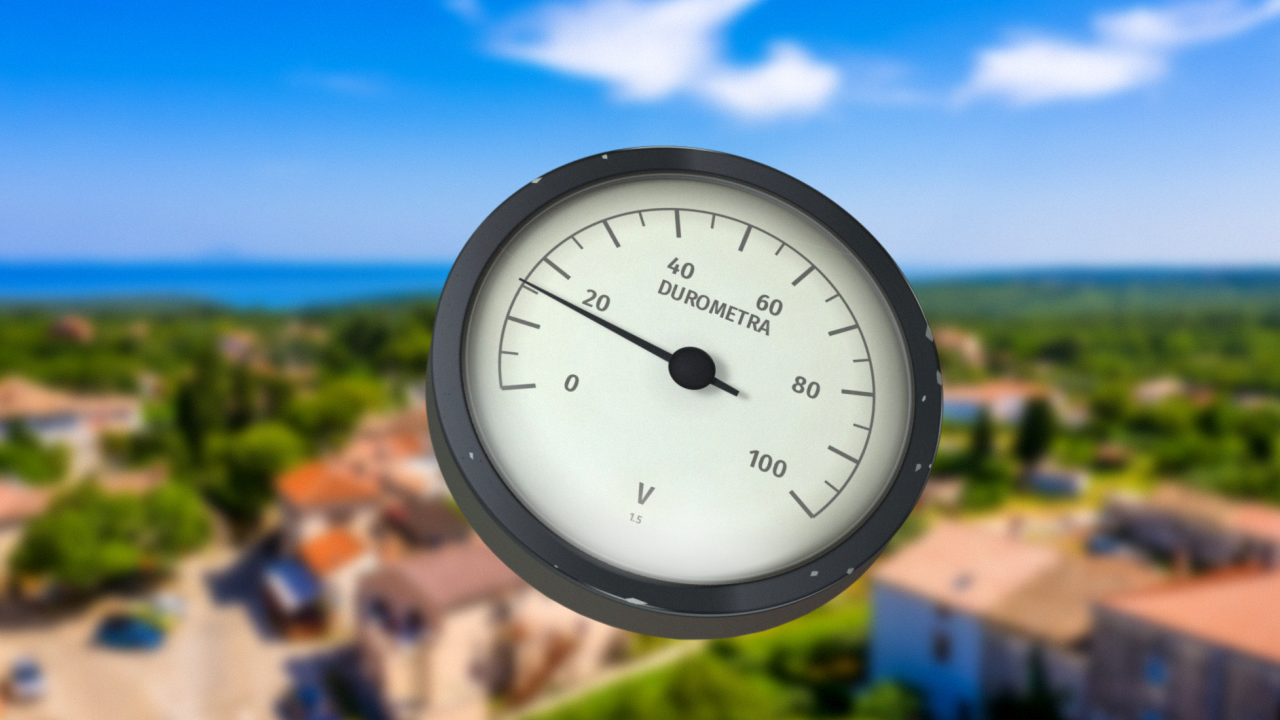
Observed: **15** V
